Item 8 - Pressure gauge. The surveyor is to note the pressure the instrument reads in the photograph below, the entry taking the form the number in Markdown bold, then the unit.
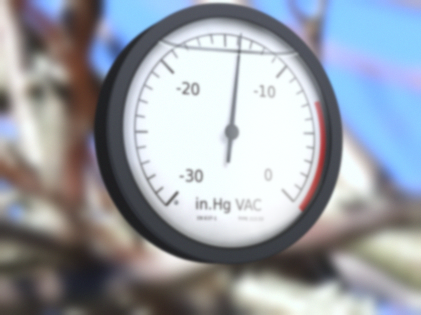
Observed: **-14** inHg
